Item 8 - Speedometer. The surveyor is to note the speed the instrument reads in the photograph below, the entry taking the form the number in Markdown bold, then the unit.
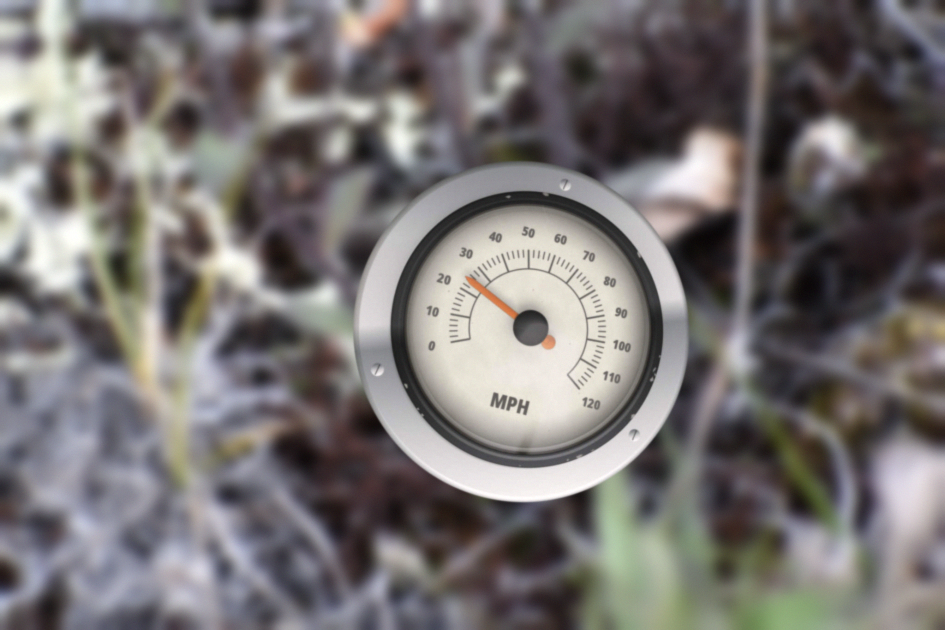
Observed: **24** mph
